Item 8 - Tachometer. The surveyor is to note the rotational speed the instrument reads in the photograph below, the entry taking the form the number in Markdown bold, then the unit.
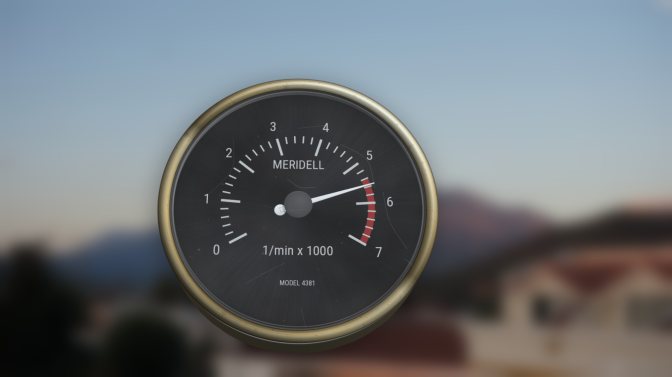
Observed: **5600** rpm
